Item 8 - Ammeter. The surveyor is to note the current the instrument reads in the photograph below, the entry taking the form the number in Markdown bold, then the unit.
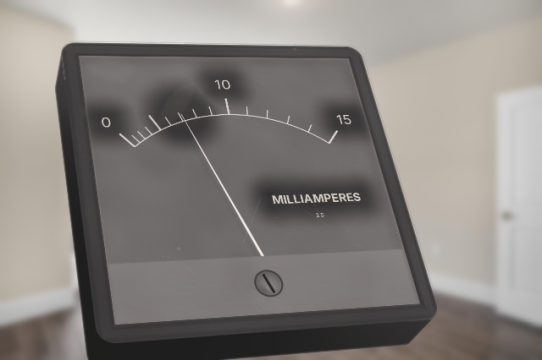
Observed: **7** mA
